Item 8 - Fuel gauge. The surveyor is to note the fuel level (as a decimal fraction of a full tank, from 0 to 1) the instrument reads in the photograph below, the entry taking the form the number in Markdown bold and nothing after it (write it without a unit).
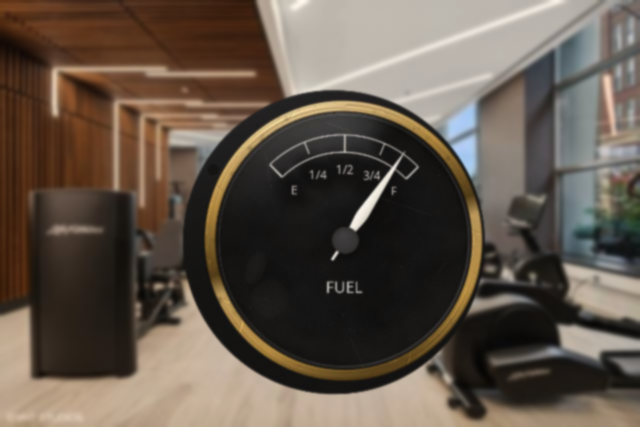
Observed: **0.875**
